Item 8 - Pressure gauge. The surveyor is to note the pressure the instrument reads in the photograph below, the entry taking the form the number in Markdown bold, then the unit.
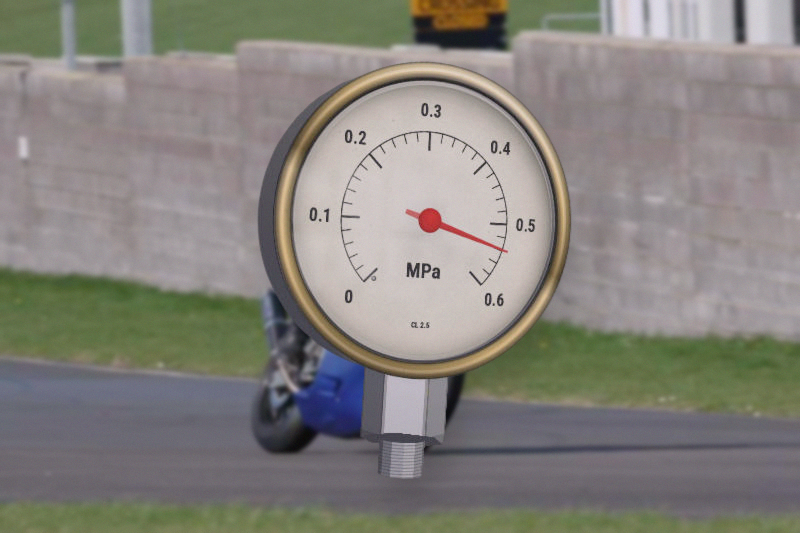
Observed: **0.54** MPa
